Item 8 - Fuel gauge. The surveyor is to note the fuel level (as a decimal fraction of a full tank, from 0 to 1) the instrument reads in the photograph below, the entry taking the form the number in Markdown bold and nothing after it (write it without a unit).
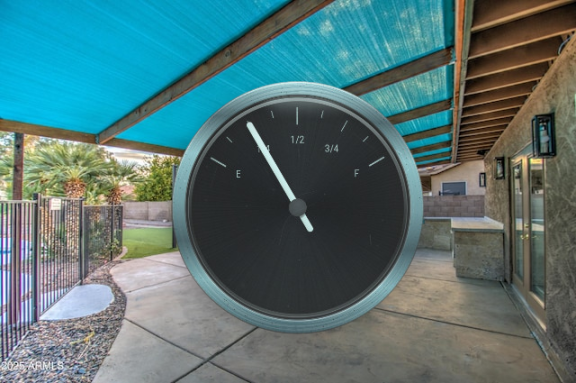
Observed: **0.25**
